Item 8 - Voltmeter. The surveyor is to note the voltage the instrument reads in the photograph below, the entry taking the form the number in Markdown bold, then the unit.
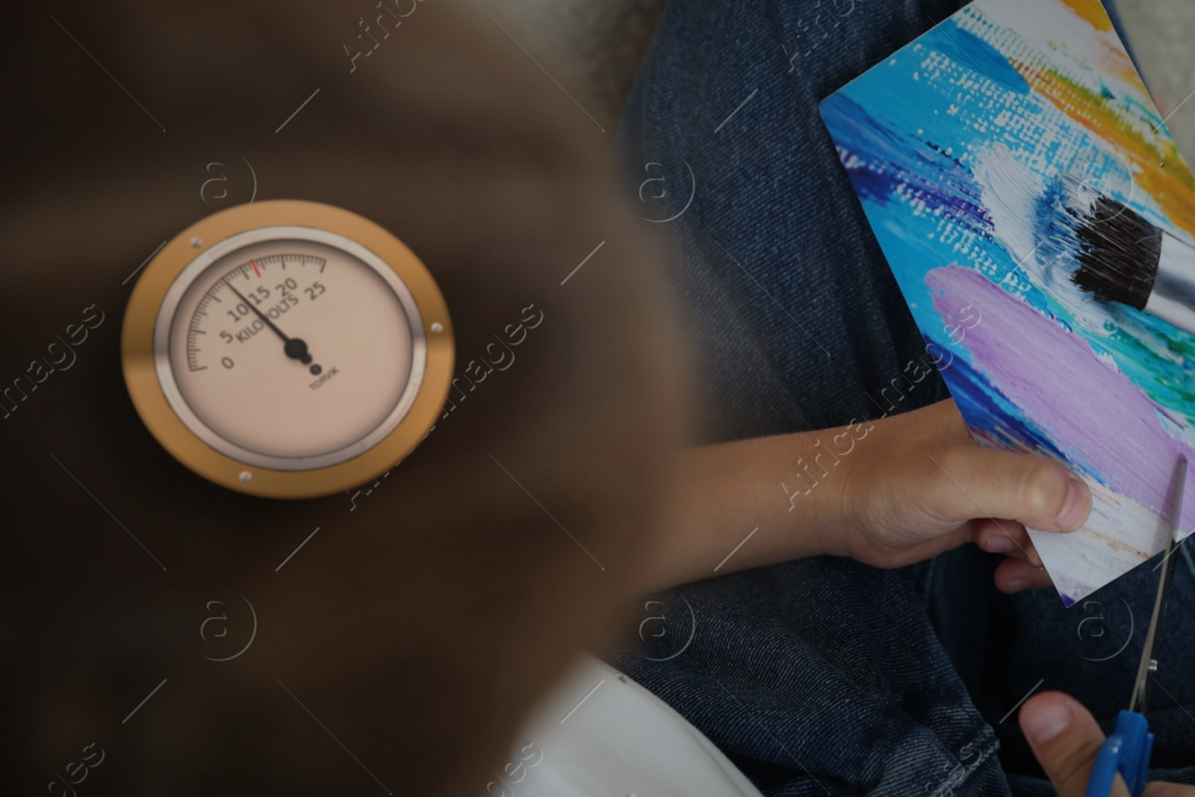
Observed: **12.5** kV
